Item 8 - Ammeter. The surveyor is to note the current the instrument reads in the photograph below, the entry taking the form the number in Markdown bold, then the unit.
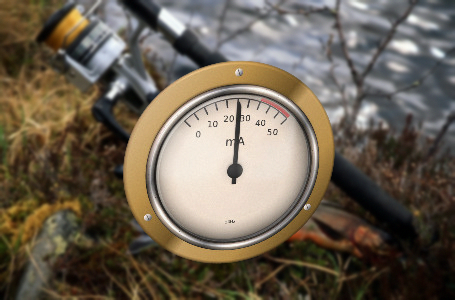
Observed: **25** mA
